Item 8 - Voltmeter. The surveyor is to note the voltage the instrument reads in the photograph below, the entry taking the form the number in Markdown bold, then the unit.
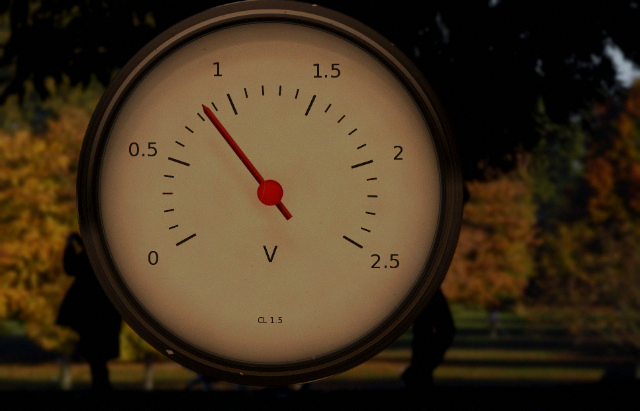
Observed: **0.85** V
